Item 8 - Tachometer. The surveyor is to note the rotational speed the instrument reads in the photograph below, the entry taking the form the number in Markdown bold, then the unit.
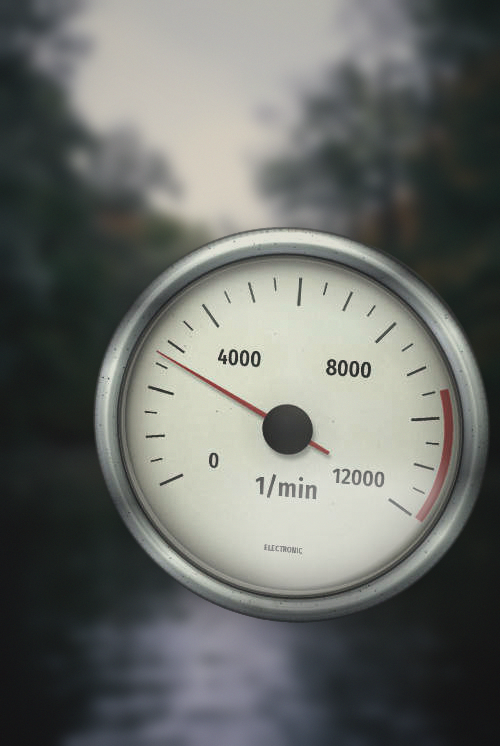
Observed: **2750** rpm
